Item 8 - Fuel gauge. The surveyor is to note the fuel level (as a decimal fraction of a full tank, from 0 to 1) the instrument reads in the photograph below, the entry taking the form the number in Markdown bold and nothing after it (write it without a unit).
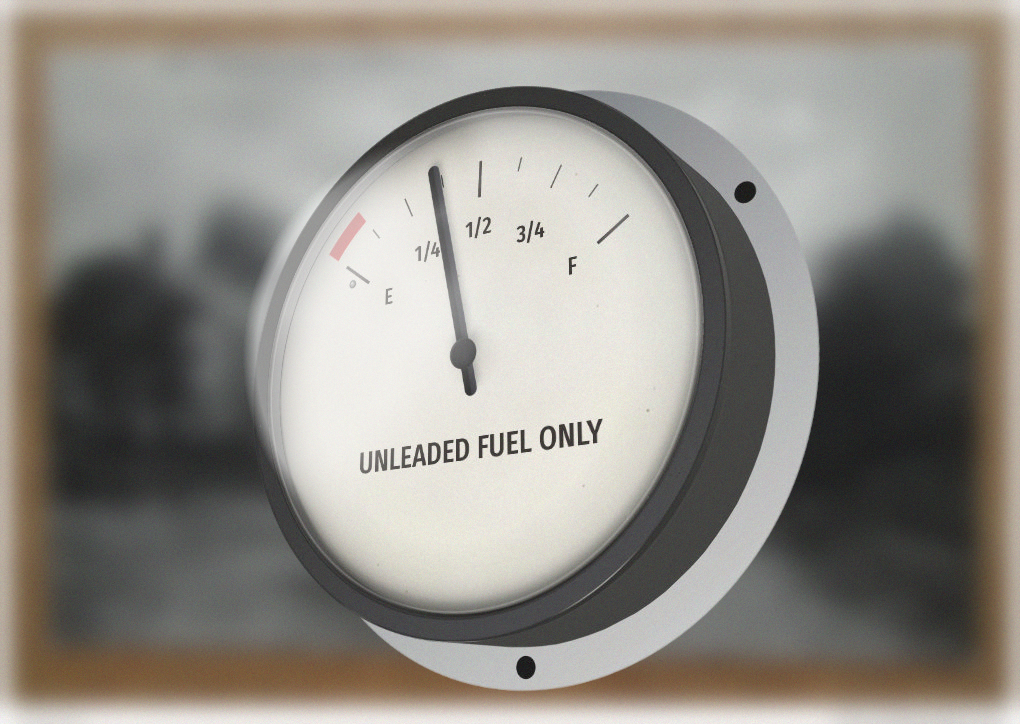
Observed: **0.375**
